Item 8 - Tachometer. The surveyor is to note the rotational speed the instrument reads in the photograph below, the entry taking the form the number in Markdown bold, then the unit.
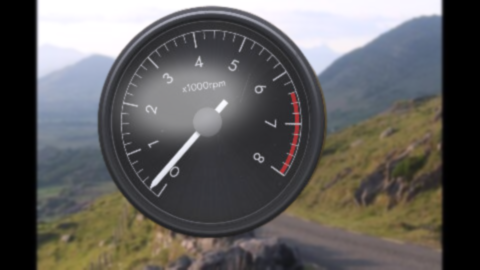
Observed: **200** rpm
